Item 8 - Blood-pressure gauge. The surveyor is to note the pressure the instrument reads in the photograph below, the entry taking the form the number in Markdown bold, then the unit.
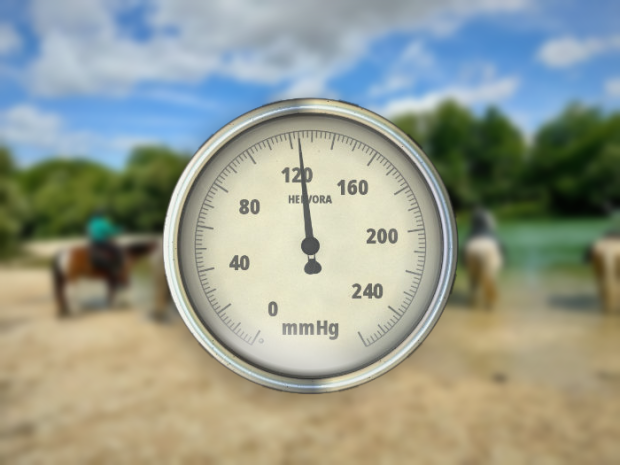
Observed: **124** mmHg
